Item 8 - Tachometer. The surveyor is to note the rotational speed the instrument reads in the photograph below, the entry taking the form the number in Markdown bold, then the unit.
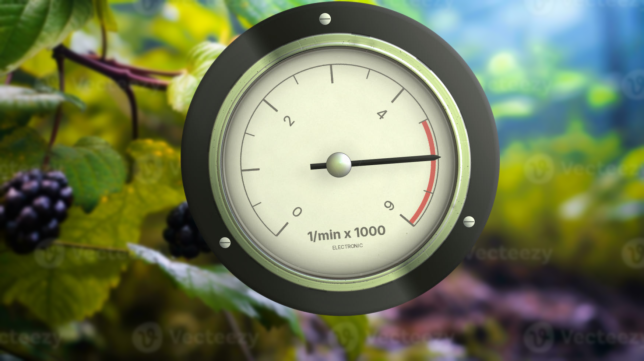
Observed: **5000** rpm
